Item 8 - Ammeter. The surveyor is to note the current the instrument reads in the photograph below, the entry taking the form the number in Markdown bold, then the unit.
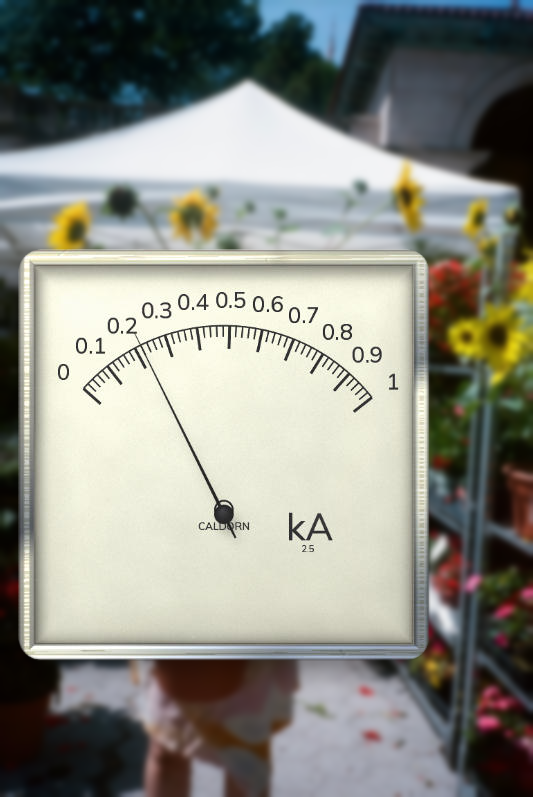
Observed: **0.22** kA
